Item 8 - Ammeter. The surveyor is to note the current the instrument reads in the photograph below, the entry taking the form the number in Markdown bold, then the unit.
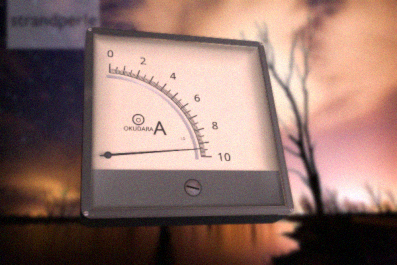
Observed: **9.5** A
